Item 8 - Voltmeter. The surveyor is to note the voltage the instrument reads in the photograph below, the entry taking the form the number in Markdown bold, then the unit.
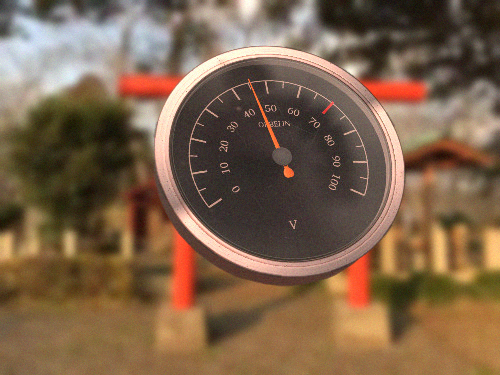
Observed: **45** V
